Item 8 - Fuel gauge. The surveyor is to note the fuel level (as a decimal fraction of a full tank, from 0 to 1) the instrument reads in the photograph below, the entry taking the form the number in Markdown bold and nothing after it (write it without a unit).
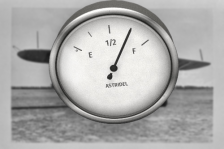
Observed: **0.75**
